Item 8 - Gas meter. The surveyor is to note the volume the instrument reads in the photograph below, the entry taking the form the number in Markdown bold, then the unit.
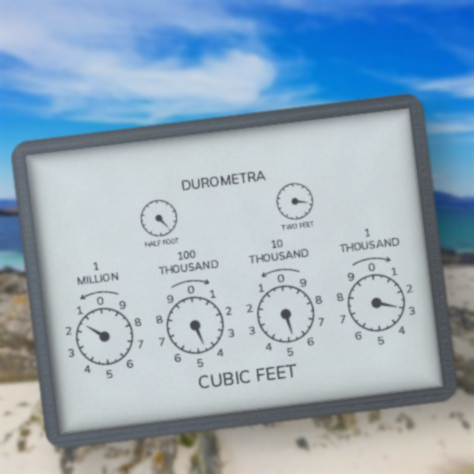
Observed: **145300** ft³
